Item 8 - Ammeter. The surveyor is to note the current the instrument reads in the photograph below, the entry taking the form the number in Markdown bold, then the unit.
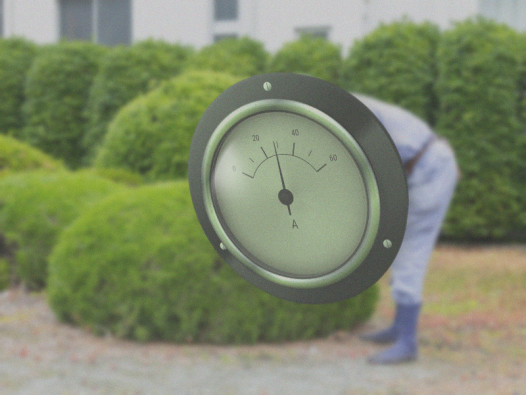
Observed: **30** A
